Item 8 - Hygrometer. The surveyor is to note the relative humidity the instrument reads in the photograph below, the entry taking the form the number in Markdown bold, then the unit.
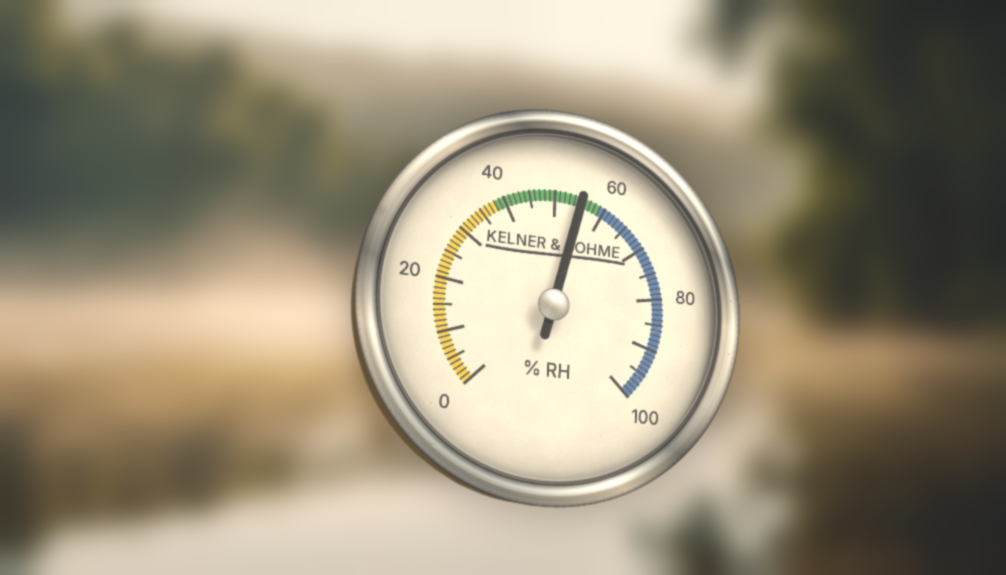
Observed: **55** %
